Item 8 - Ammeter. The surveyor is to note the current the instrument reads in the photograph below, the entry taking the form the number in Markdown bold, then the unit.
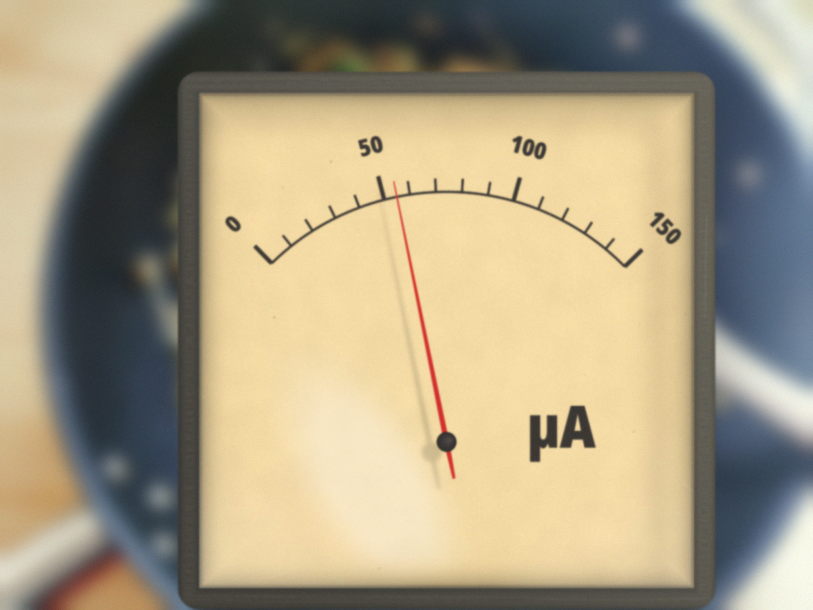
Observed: **55** µA
